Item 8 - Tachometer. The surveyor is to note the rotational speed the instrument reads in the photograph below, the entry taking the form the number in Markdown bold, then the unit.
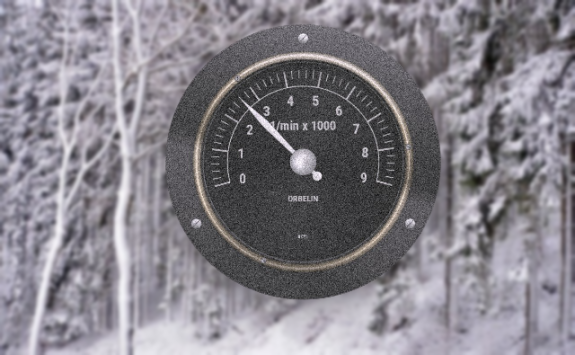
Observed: **2600** rpm
